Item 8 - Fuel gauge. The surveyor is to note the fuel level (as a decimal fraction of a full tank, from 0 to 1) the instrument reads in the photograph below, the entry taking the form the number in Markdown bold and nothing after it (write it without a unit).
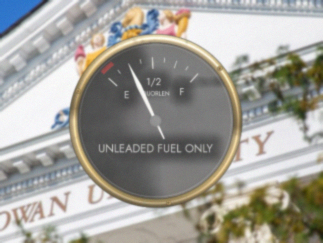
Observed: **0.25**
